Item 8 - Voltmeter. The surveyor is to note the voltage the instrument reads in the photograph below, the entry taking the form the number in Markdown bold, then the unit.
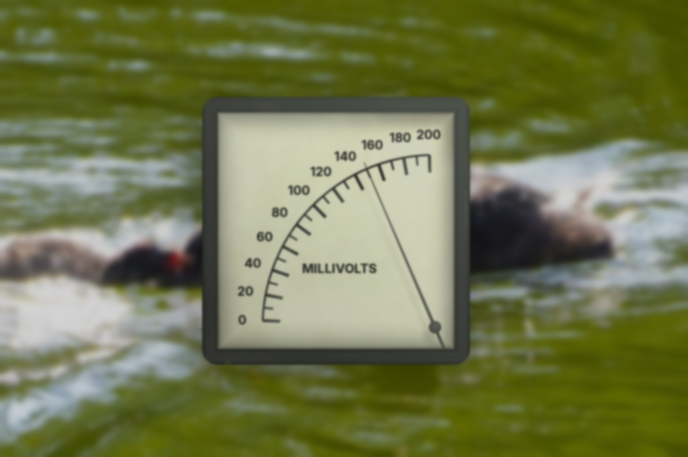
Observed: **150** mV
